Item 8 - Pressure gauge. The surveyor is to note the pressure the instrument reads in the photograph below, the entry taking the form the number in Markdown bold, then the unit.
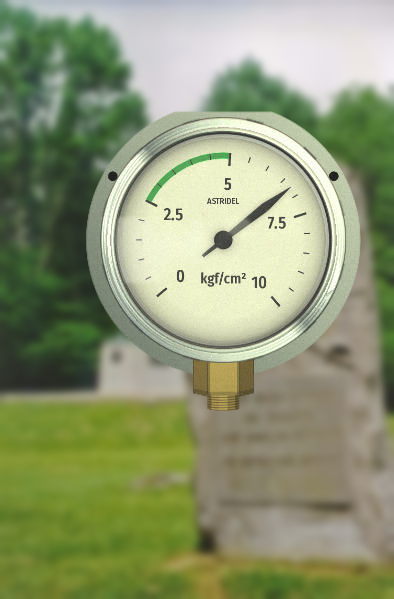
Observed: **6.75** kg/cm²
